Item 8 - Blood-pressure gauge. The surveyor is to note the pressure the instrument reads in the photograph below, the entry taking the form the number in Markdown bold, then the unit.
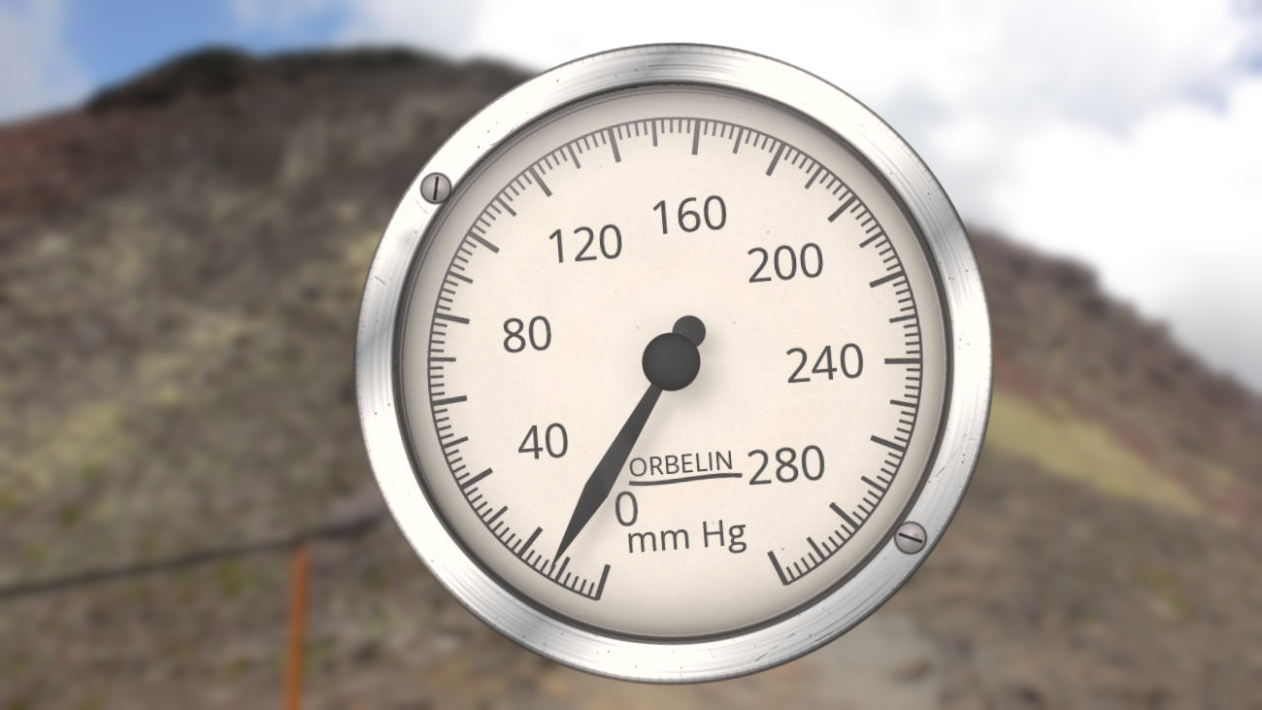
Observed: **12** mmHg
